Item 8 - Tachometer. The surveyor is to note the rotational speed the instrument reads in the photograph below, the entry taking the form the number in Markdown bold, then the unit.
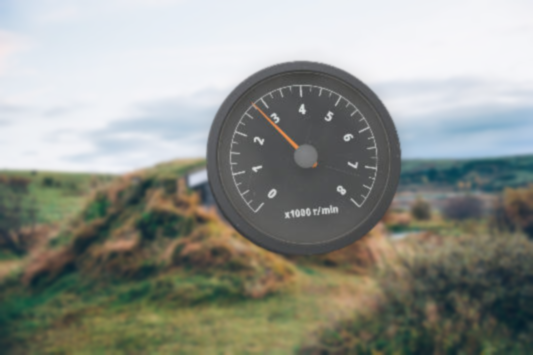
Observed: **2750** rpm
